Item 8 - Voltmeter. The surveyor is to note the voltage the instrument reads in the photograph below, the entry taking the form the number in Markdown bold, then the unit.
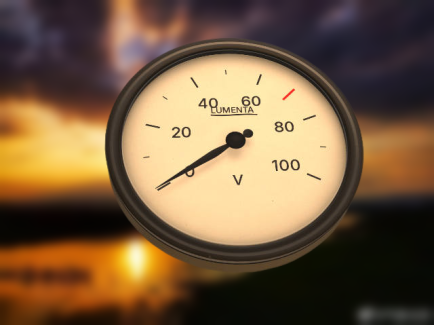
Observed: **0** V
